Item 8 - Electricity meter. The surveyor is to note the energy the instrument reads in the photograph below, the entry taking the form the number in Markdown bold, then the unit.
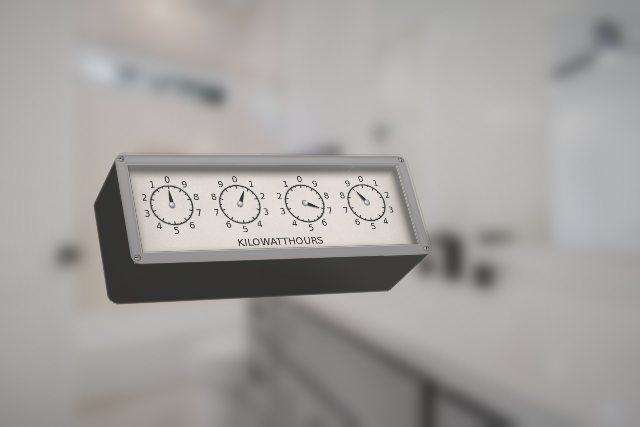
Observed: **69** kWh
